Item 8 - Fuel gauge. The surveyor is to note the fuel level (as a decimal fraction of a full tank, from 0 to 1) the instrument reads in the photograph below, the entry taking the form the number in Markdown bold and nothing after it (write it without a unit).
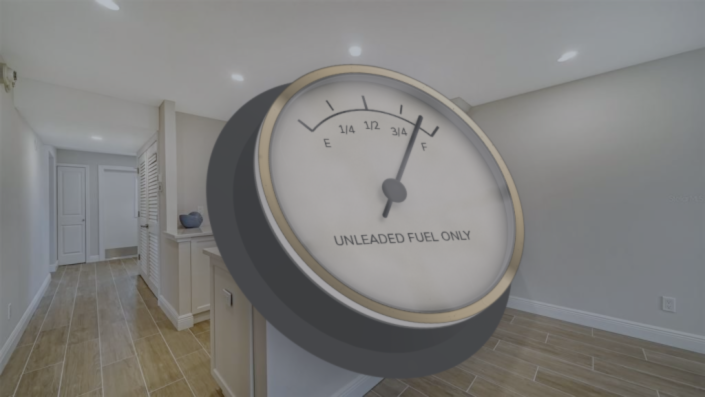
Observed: **0.875**
